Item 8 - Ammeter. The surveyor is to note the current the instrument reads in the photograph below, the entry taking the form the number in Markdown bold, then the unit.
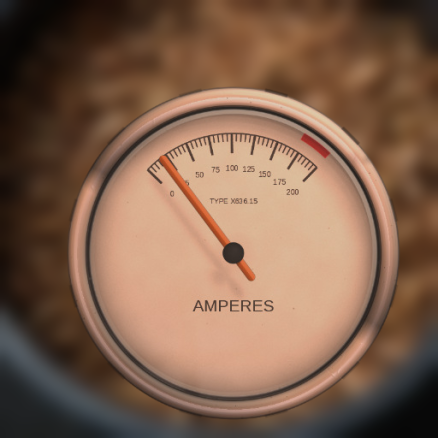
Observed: **20** A
